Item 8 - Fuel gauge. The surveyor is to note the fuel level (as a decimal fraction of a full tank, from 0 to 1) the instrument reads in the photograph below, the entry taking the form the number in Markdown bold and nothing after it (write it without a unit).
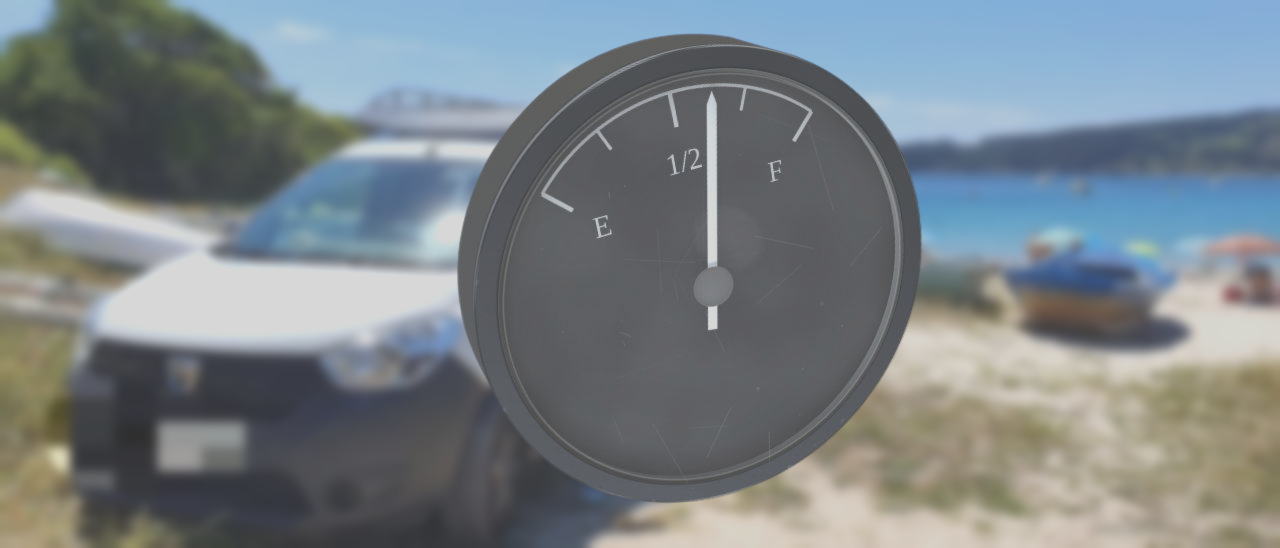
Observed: **0.625**
